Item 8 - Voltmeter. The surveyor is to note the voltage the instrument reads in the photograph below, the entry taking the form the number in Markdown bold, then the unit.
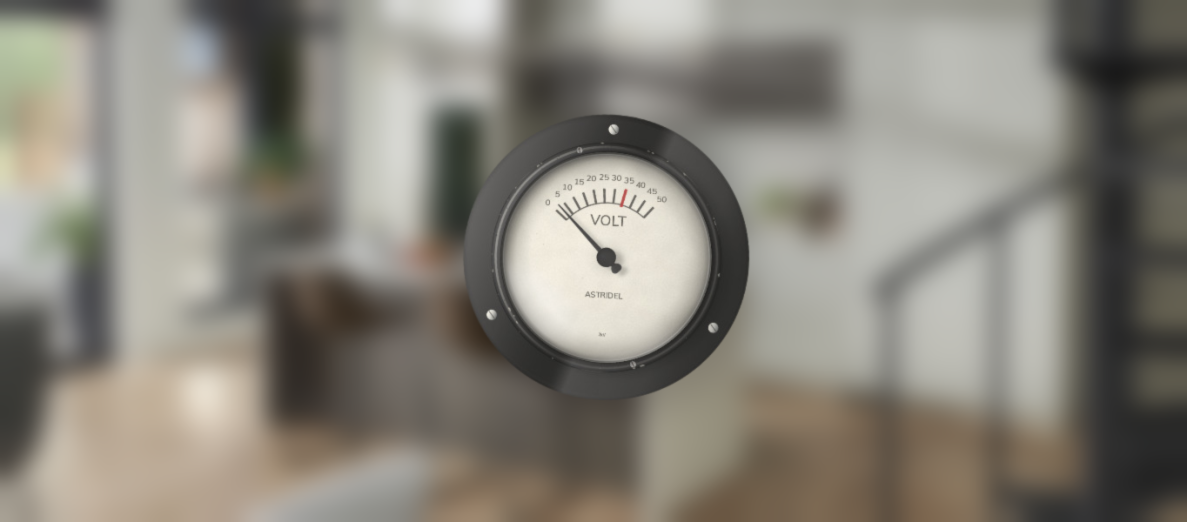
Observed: **2.5** V
